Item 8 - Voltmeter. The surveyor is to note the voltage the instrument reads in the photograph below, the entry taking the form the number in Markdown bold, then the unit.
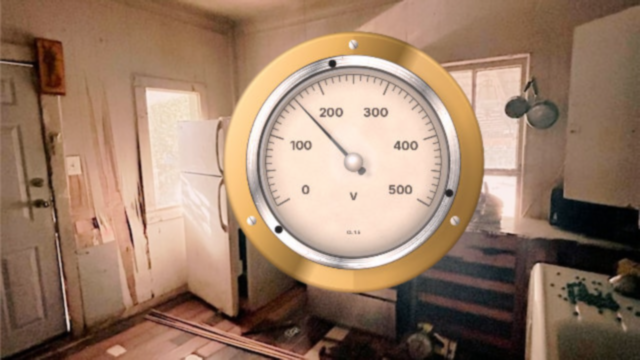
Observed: **160** V
